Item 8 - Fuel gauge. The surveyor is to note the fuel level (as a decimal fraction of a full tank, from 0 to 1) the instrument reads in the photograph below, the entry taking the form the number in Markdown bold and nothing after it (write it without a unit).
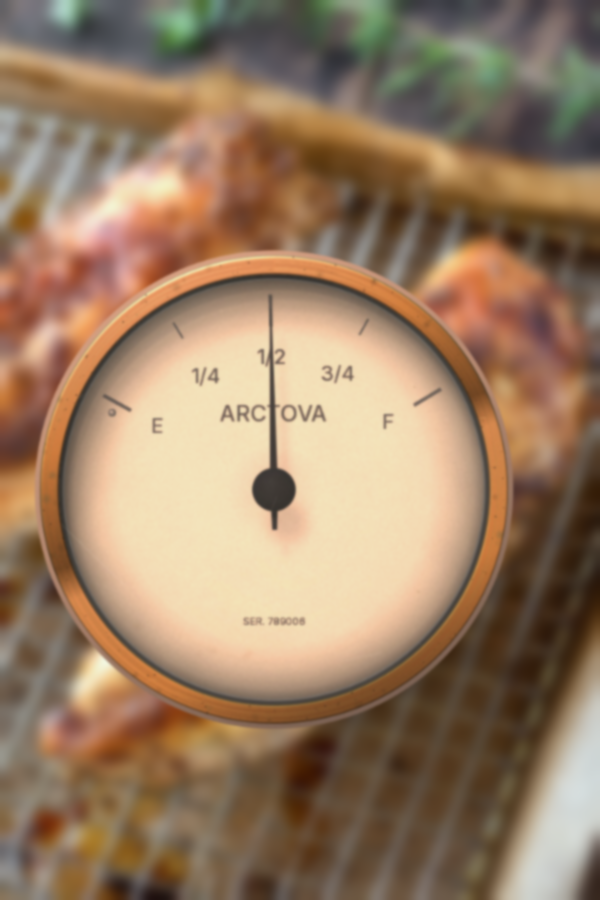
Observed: **0.5**
